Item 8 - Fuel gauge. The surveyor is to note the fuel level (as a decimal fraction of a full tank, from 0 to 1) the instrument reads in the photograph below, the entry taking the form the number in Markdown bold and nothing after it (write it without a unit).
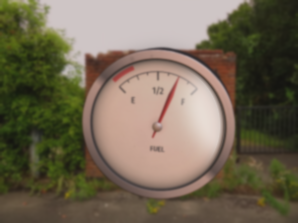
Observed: **0.75**
